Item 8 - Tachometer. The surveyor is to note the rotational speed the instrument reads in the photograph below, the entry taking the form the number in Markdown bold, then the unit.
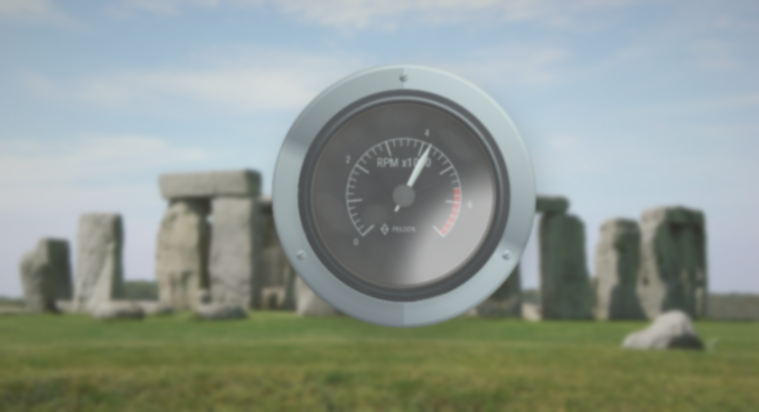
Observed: **4200** rpm
